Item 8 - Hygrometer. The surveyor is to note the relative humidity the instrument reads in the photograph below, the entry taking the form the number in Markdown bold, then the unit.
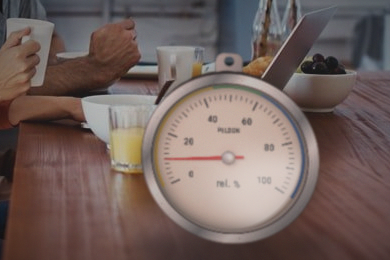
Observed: **10** %
